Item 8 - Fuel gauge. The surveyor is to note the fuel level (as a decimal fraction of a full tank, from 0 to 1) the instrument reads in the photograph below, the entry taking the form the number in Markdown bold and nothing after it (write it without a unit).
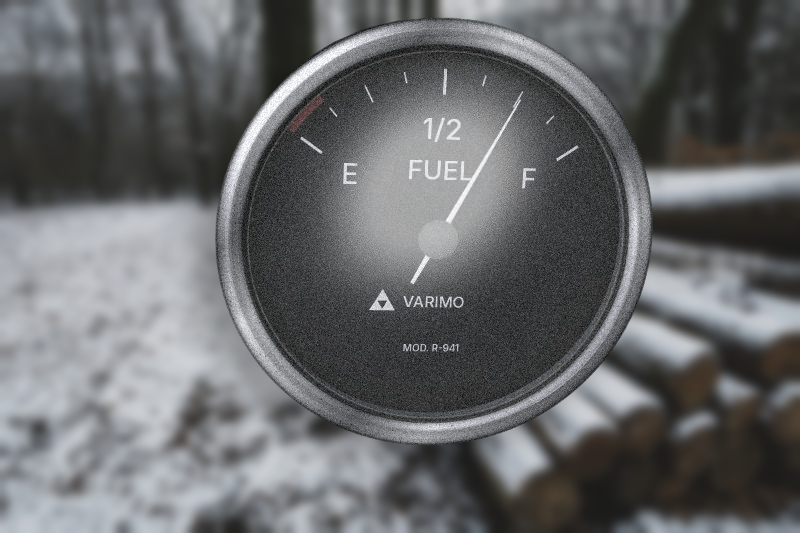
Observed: **0.75**
